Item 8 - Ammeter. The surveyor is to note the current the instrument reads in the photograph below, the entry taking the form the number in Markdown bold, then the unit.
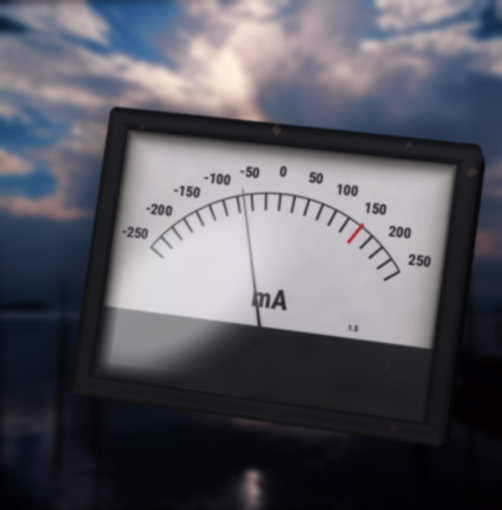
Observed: **-62.5** mA
